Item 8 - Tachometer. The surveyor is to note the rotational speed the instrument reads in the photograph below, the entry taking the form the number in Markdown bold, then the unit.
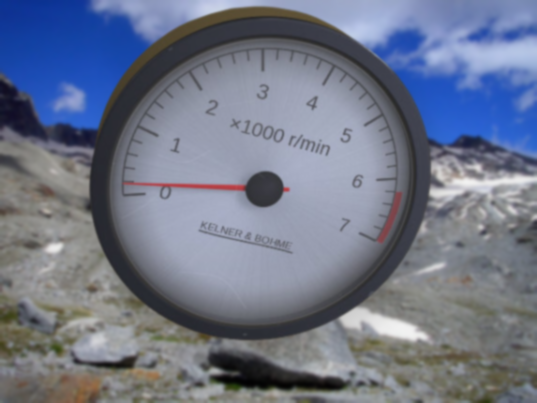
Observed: **200** rpm
